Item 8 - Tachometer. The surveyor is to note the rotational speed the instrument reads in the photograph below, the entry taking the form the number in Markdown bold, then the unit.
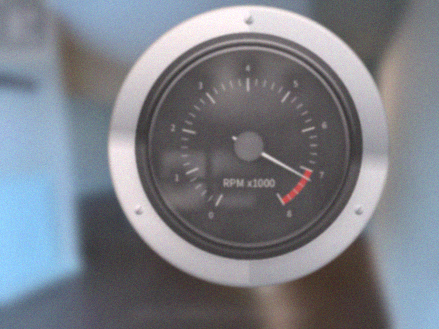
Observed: **7200** rpm
